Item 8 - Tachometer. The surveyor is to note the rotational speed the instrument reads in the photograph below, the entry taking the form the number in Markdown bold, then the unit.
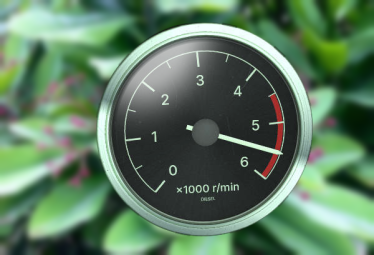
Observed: **5500** rpm
